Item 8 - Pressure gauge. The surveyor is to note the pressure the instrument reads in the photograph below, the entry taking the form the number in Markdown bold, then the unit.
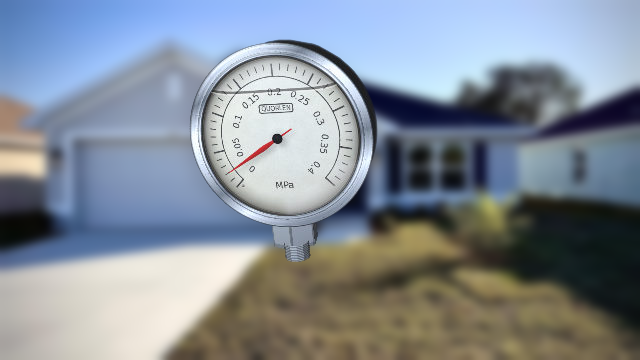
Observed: **0.02** MPa
